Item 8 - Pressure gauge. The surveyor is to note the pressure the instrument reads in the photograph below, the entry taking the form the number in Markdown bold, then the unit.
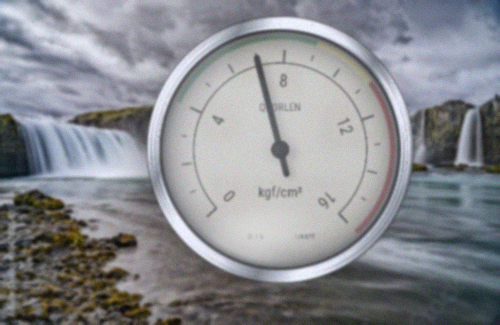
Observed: **7** kg/cm²
